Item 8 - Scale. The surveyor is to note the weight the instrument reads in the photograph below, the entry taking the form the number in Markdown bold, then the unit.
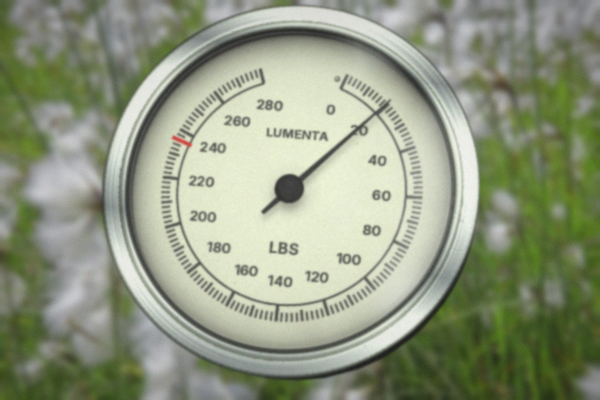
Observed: **20** lb
